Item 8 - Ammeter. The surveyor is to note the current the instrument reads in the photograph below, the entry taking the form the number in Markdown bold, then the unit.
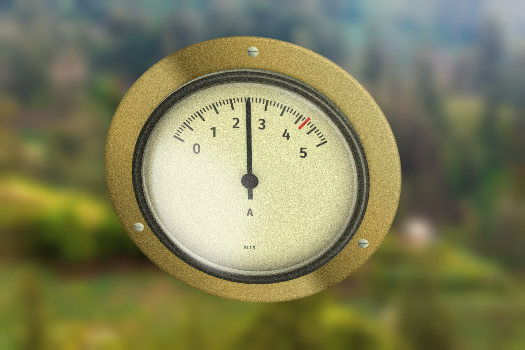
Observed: **2.5** A
